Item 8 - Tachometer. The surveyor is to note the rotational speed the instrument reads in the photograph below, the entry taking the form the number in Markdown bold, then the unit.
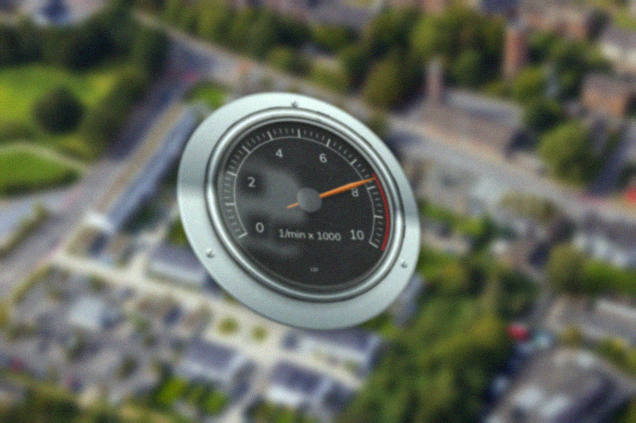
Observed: **7800** rpm
